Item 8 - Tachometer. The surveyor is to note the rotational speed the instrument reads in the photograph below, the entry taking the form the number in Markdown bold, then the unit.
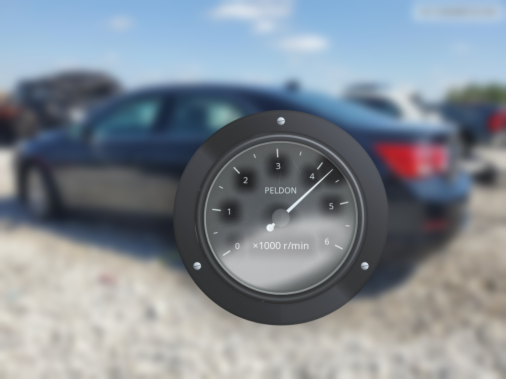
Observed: **4250** rpm
